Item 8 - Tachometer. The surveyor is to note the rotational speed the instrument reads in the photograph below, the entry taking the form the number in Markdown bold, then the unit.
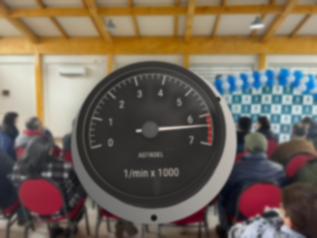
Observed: **6400** rpm
